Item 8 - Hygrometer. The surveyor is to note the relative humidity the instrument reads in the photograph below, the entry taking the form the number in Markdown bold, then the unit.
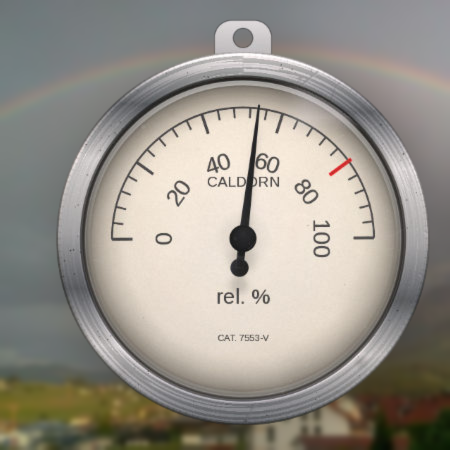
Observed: **54** %
